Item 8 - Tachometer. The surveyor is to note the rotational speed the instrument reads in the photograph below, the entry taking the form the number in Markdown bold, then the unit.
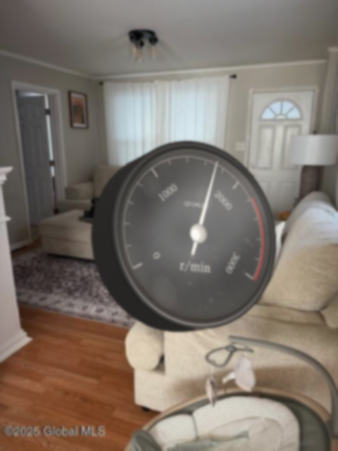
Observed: **1700** rpm
